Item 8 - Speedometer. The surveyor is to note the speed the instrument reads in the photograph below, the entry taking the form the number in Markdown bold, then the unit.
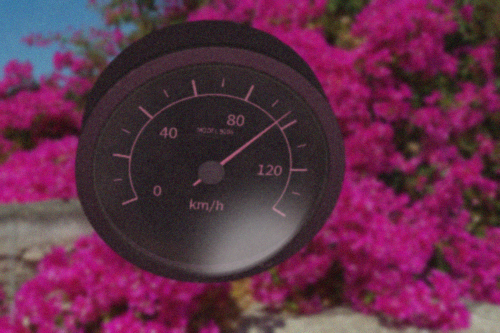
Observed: **95** km/h
